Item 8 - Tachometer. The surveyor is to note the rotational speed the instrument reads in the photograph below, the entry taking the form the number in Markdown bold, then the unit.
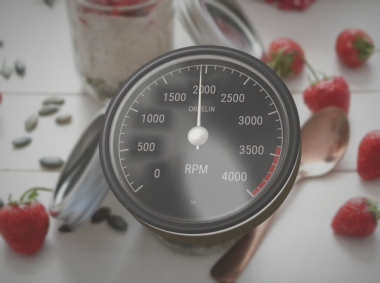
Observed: **1950** rpm
